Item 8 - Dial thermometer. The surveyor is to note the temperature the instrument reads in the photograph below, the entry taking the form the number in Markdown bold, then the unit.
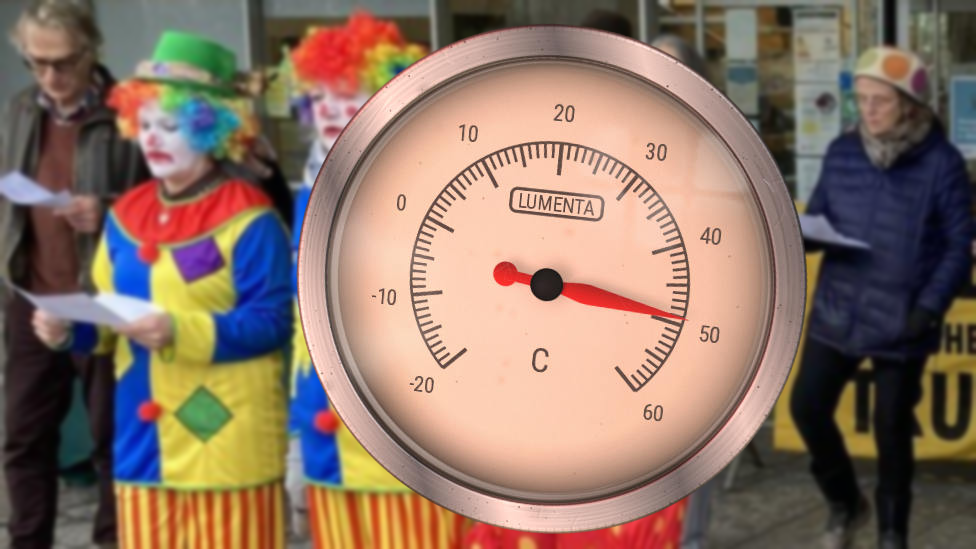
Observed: **49** °C
